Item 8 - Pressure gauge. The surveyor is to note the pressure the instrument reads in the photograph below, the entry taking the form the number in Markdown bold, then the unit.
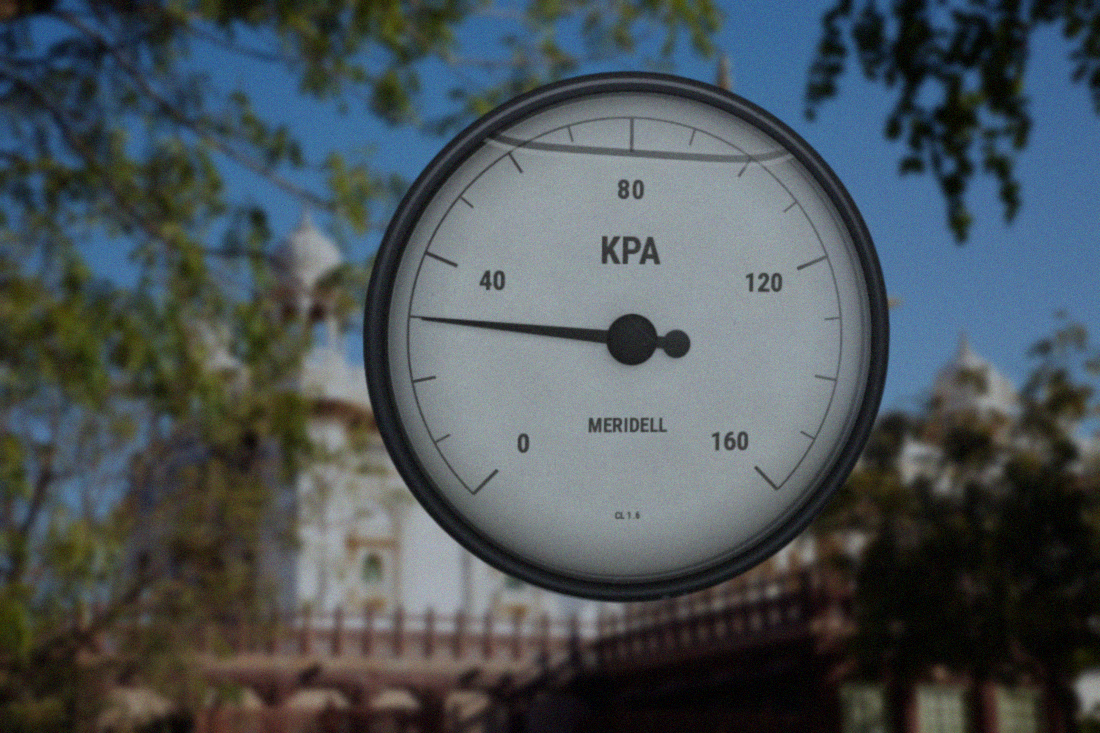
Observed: **30** kPa
